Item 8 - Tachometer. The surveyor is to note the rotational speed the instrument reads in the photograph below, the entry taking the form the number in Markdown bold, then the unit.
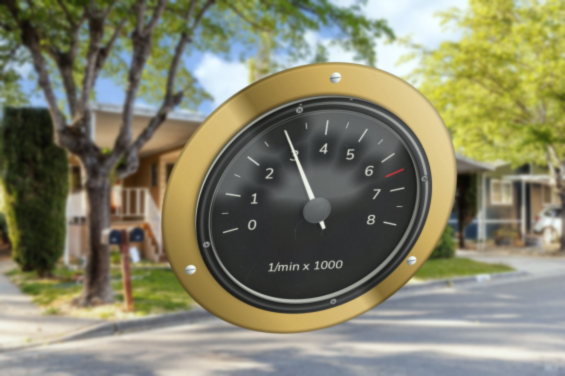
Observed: **3000** rpm
